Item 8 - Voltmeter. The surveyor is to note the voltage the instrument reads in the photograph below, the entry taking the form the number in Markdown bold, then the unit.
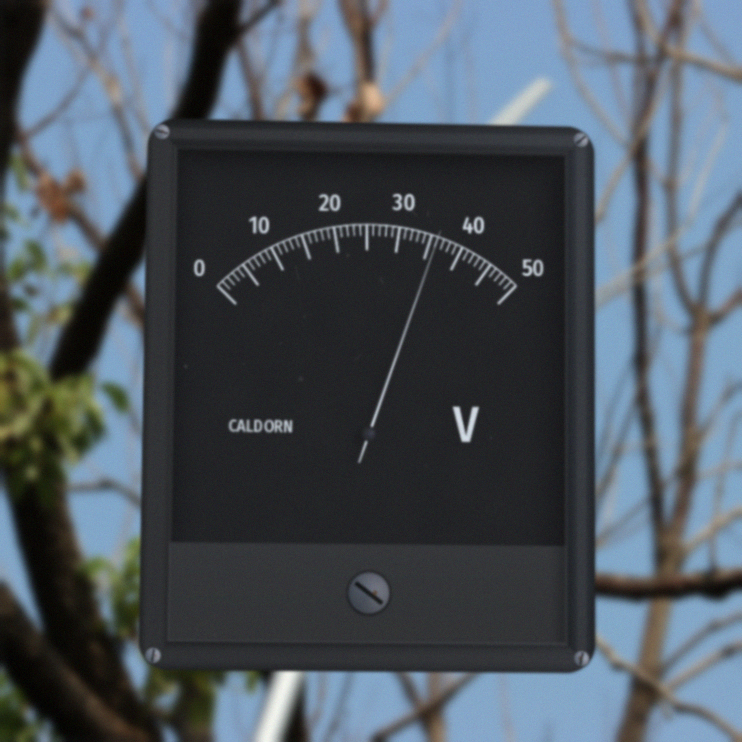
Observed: **36** V
